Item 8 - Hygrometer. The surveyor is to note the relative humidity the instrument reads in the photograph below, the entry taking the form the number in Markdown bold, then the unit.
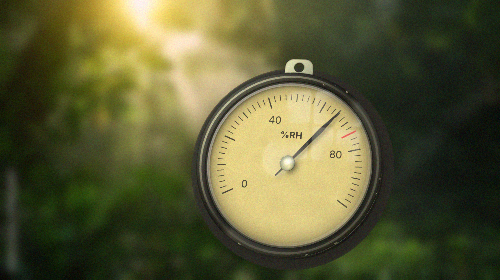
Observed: **66** %
